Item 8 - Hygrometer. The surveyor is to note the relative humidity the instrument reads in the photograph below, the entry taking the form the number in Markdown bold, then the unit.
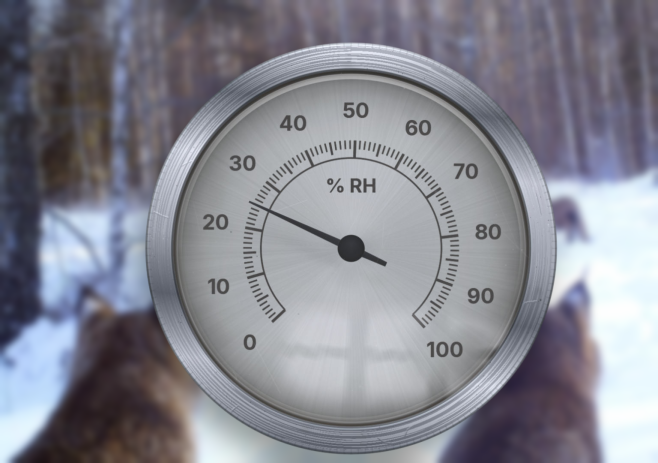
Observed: **25** %
